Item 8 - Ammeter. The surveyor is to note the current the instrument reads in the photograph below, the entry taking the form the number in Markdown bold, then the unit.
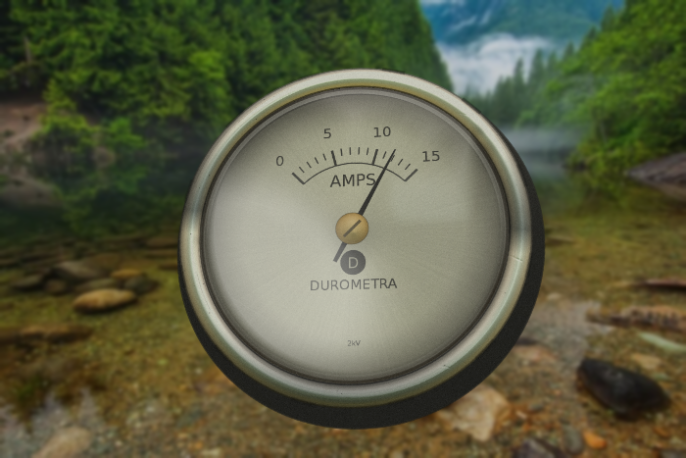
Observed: **12** A
